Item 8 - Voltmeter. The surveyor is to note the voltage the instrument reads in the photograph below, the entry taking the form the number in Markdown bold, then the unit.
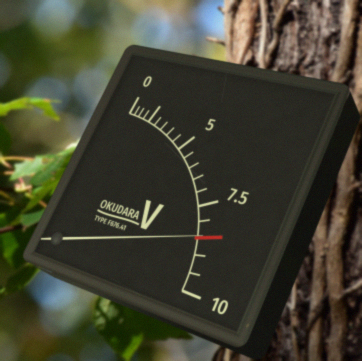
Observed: **8.5** V
